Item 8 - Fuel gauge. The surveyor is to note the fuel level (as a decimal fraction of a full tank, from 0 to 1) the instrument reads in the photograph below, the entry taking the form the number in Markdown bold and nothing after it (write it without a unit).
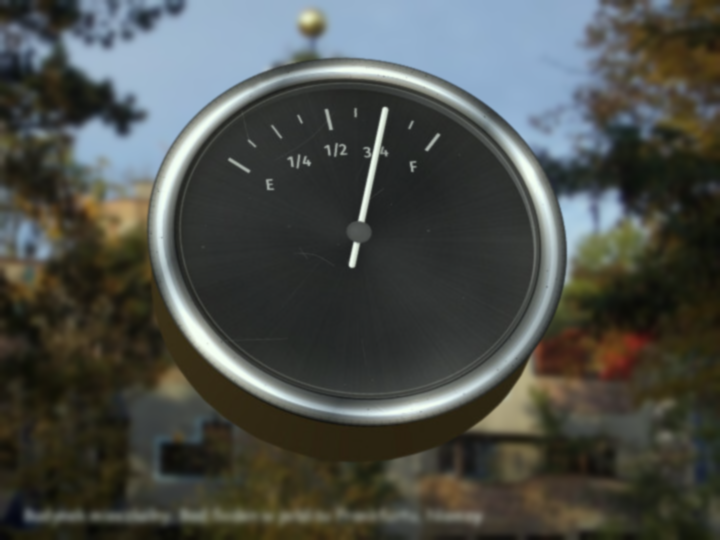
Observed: **0.75**
